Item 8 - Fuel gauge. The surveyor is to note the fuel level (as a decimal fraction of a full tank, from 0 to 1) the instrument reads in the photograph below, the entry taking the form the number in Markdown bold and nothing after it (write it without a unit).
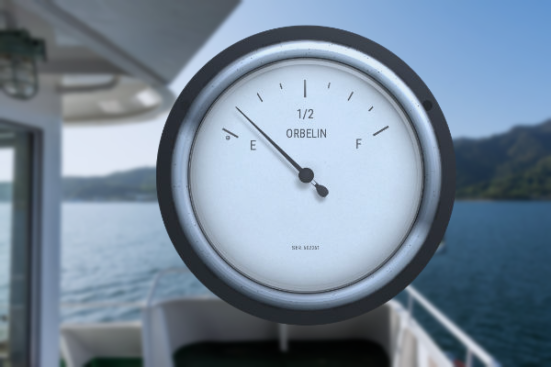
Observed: **0.125**
